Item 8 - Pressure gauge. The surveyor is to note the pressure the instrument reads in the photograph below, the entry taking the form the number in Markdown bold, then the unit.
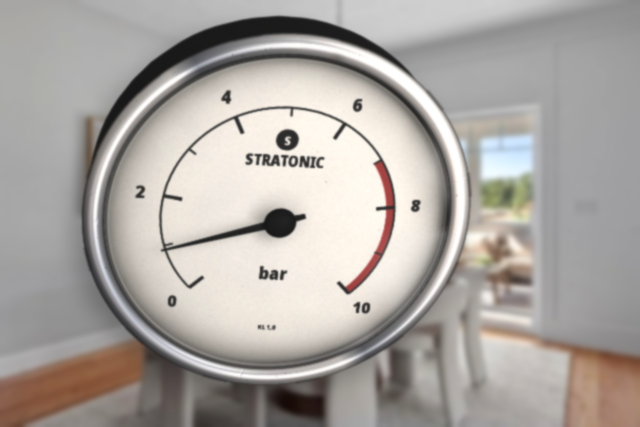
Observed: **1** bar
